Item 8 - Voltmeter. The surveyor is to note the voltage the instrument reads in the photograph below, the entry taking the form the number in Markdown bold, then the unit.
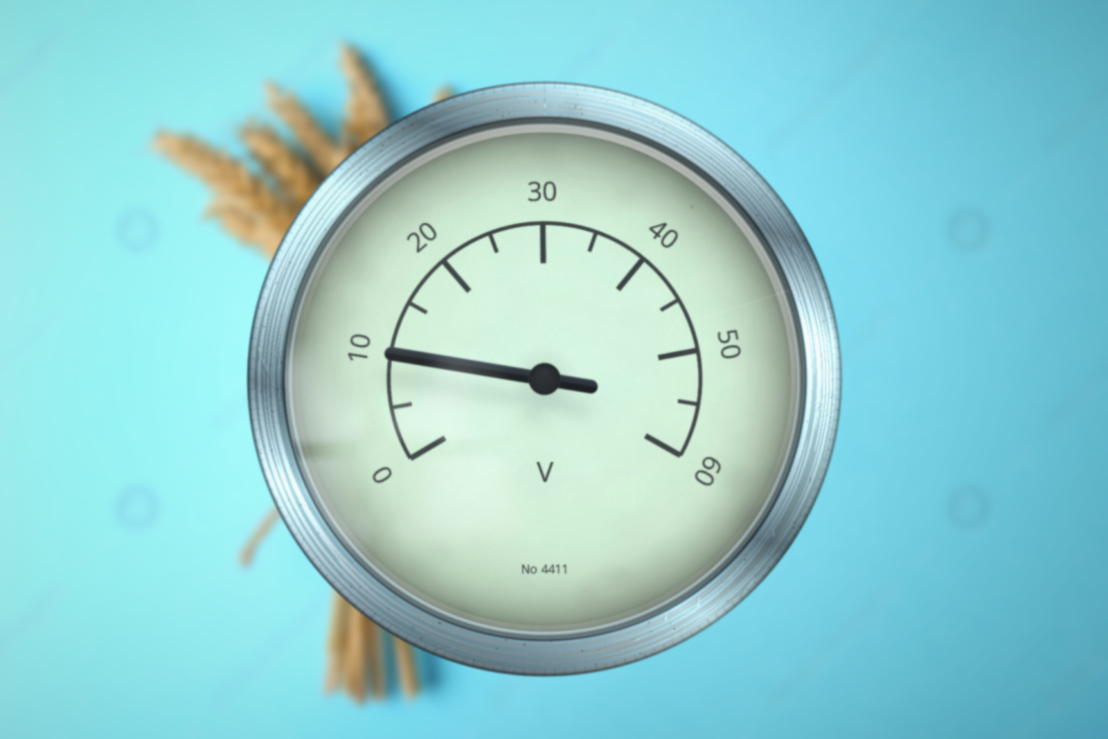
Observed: **10** V
